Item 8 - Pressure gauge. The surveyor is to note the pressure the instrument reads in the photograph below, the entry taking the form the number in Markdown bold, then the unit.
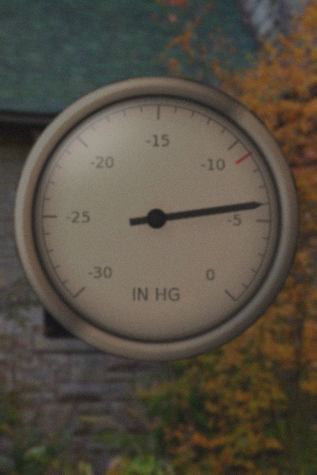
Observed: **-6** inHg
